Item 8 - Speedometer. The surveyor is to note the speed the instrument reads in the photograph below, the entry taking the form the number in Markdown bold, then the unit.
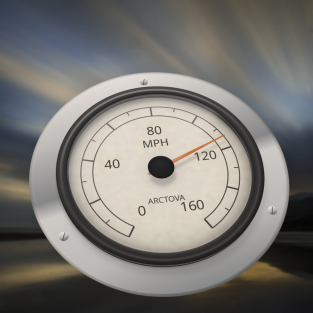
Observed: **115** mph
